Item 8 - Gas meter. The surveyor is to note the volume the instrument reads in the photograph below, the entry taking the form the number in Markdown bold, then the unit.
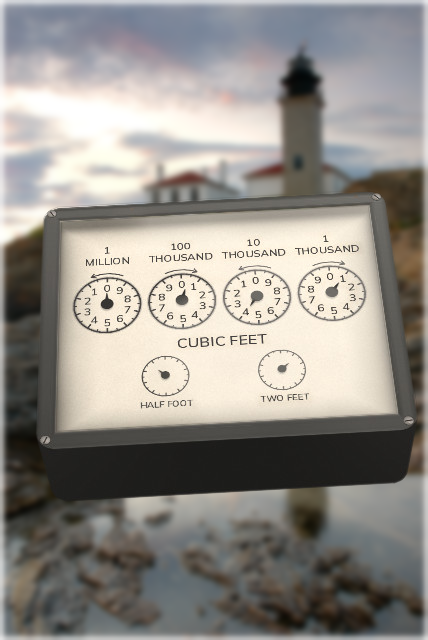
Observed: **4100** ft³
